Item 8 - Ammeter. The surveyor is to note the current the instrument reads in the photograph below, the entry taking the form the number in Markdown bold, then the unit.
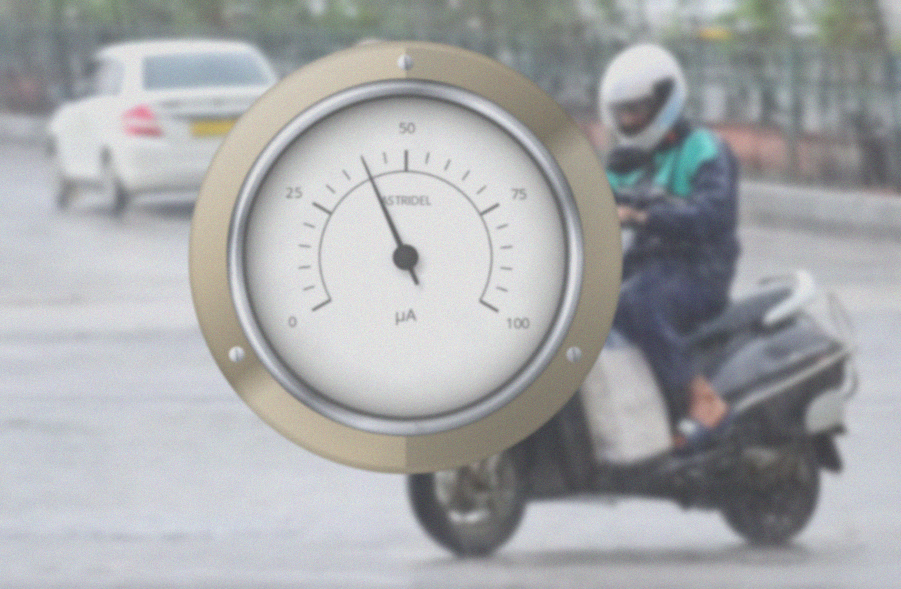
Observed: **40** µA
